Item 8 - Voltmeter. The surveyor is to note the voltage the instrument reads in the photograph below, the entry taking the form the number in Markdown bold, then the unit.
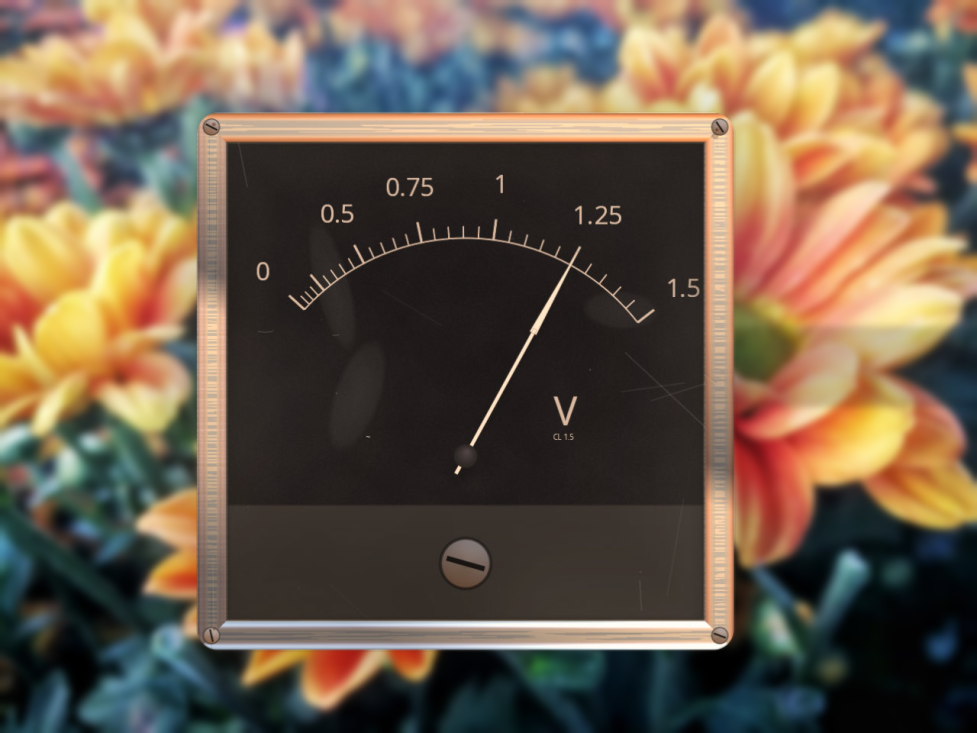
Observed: **1.25** V
